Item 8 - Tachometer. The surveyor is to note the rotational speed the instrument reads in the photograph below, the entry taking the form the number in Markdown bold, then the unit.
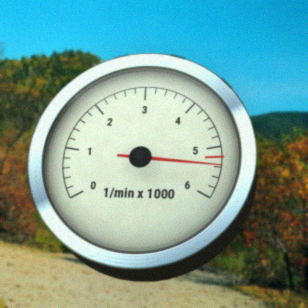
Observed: **5400** rpm
